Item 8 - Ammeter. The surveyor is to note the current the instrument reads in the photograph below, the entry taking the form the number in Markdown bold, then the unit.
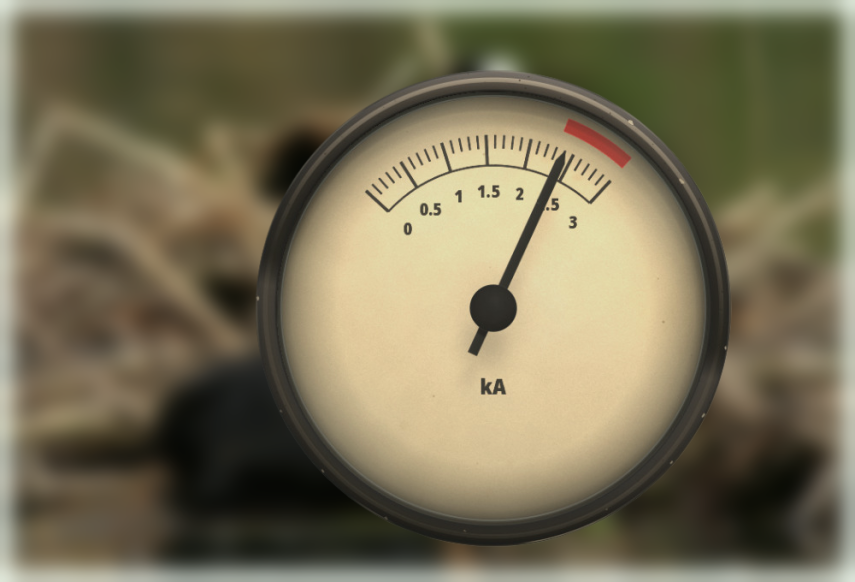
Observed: **2.4** kA
